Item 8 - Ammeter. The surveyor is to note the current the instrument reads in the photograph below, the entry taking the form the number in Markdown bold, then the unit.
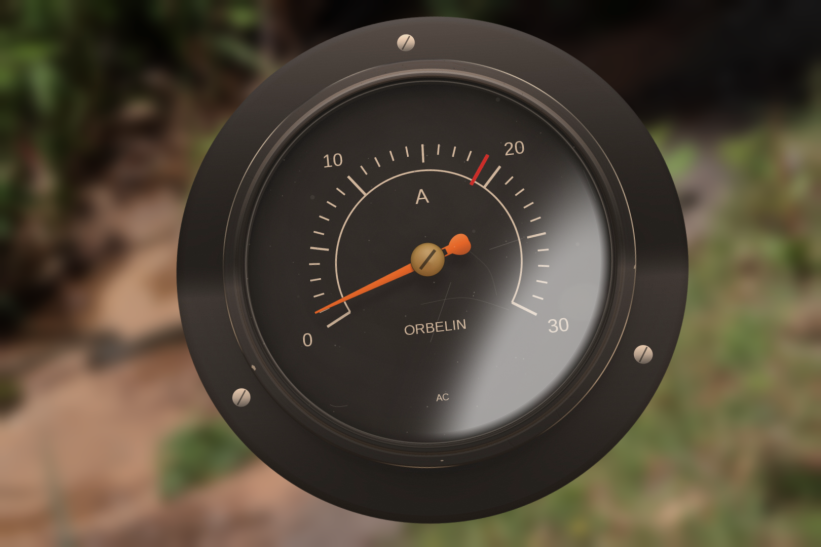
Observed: **1** A
